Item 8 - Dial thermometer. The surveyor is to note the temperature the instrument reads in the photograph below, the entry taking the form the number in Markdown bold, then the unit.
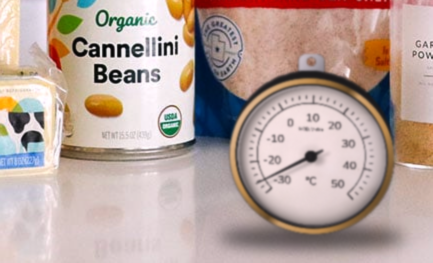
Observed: **-26** °C
